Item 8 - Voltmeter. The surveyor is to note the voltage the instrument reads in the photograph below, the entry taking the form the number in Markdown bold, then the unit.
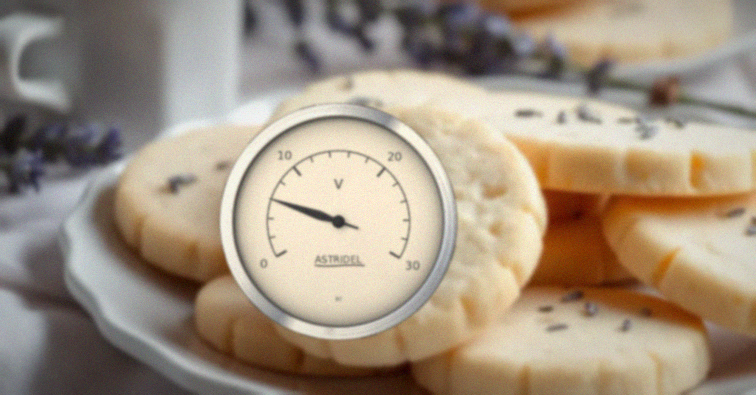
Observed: **6** V
